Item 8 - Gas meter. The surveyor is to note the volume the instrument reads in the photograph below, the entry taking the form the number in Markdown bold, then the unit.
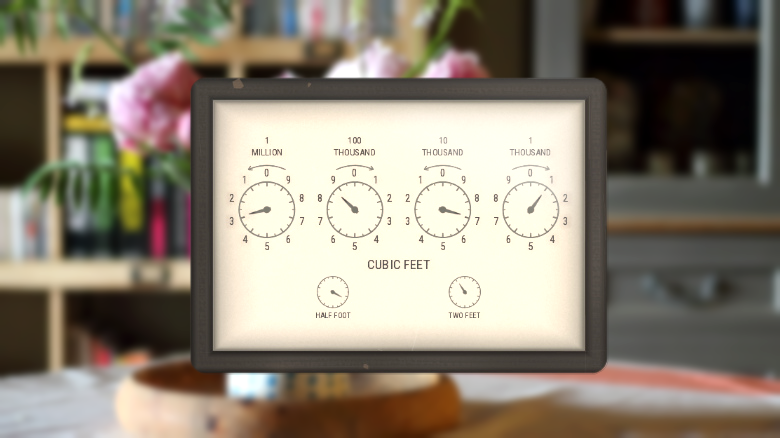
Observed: **287100** ft³
